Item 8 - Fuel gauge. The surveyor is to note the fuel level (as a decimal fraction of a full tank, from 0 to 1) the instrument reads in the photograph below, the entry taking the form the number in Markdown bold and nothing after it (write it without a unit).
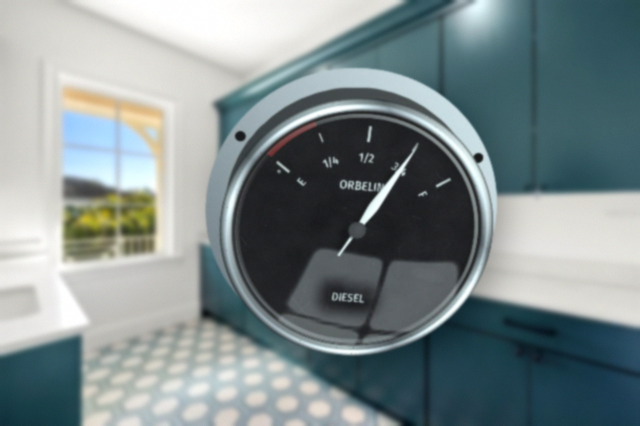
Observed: **0.75**
